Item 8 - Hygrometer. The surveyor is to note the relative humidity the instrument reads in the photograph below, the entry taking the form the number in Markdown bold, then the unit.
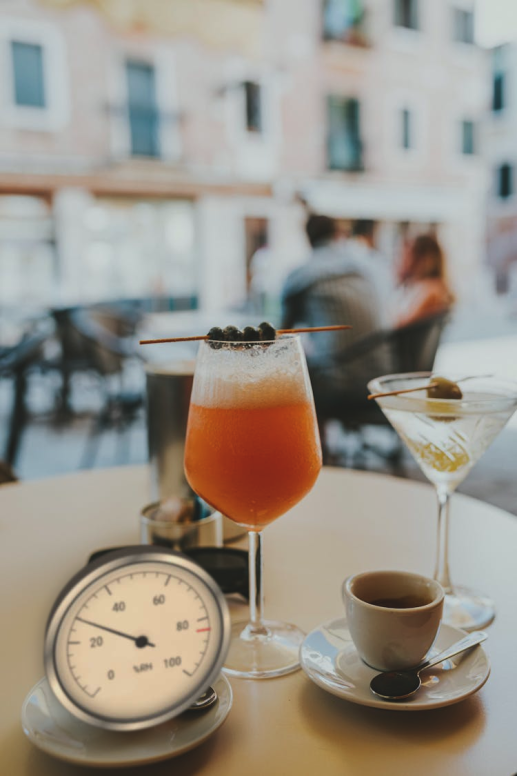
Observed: **28** %
